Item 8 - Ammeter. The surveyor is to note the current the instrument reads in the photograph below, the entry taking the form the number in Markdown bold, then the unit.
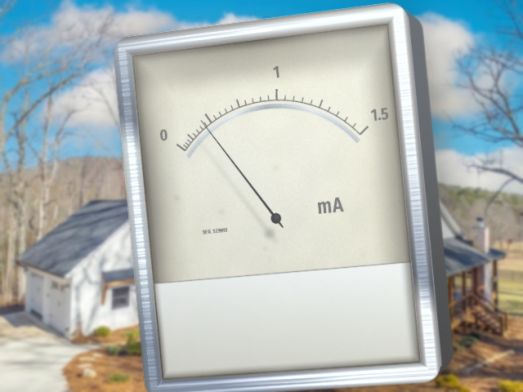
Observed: **0.45** mA
